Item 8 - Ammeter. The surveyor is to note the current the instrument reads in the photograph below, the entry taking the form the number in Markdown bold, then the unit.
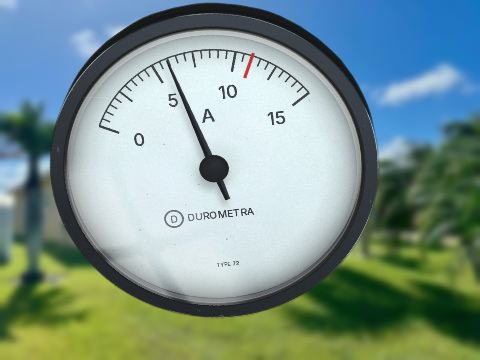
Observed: **6** A
